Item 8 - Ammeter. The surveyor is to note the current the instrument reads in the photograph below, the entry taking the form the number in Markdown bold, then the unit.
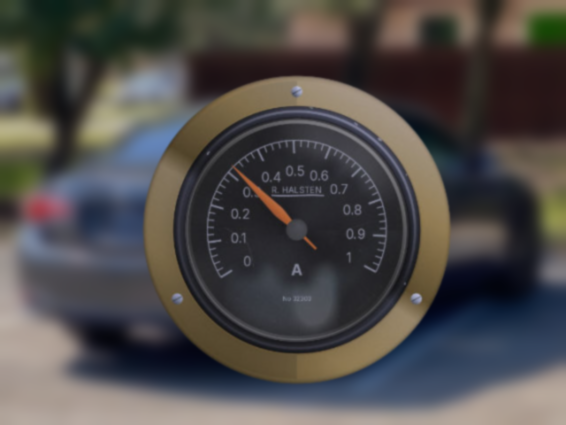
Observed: **0.32** A
